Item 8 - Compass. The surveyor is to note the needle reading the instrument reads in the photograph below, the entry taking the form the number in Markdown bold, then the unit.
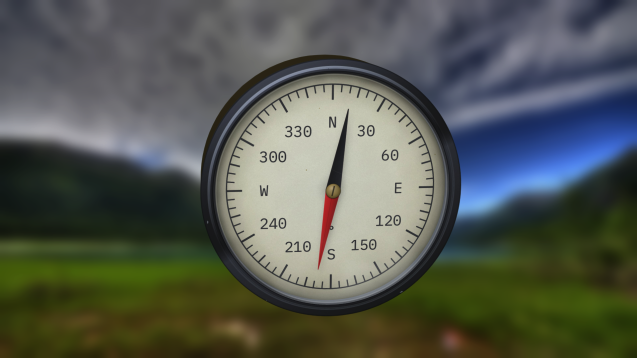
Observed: **190** °
